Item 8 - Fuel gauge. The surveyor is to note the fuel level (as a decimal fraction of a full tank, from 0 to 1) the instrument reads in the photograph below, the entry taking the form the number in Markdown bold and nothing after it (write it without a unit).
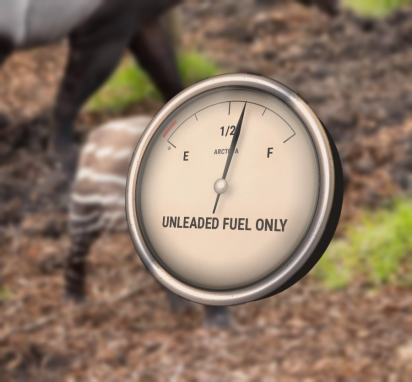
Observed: **0.625**
